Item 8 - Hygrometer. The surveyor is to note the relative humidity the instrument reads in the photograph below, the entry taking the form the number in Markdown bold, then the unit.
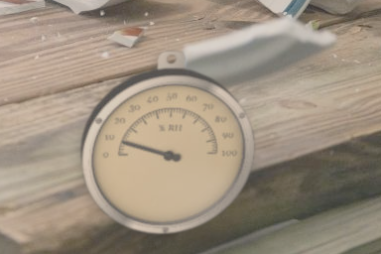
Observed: **10** %
